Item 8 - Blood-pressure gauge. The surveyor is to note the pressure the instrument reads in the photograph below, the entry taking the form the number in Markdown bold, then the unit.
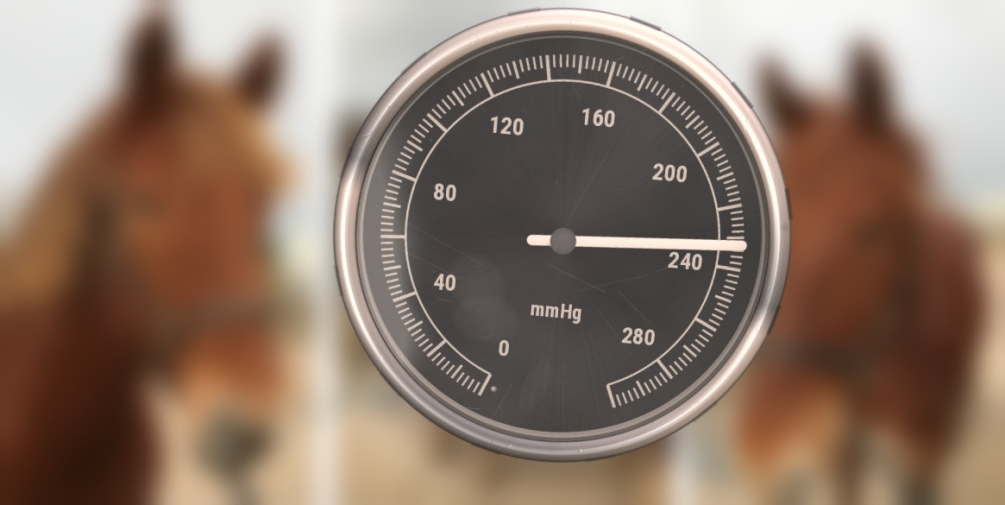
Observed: **232** mmHg
